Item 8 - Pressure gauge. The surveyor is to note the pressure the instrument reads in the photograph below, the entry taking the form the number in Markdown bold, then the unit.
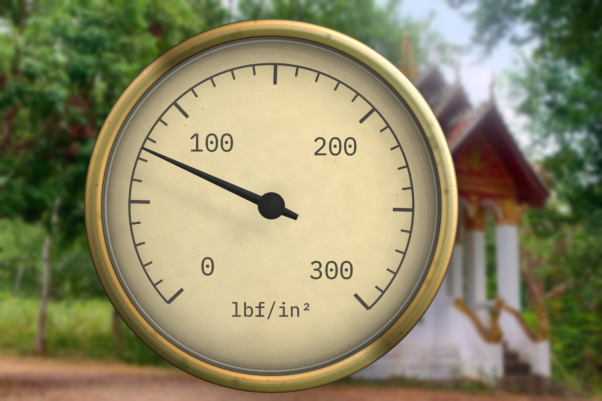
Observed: **75** psi
